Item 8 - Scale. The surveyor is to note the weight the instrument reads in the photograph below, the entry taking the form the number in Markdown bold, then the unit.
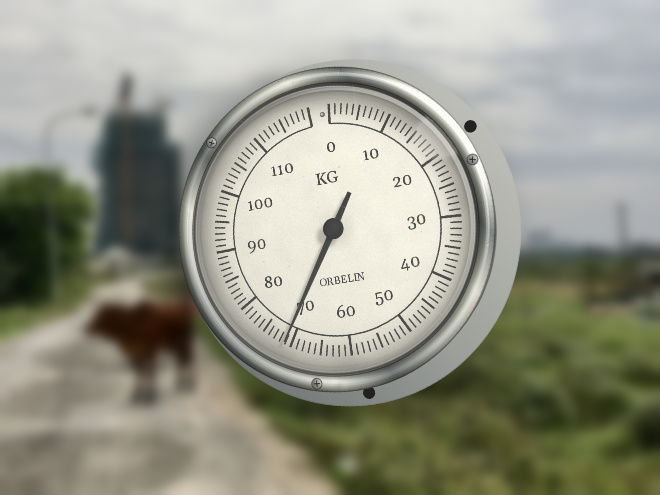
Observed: **71** kg
